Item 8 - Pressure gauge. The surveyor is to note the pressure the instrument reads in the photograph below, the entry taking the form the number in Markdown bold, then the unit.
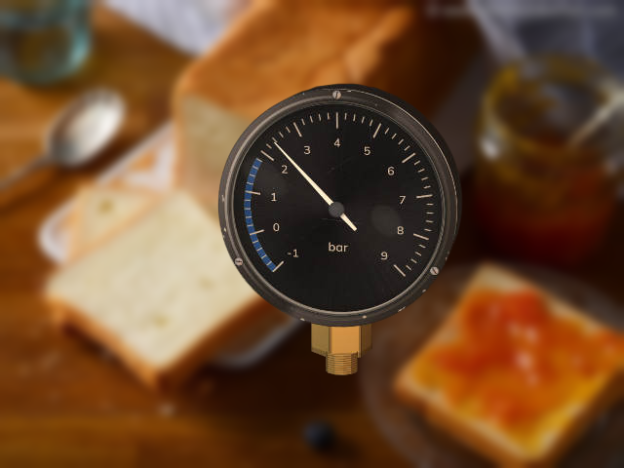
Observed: **2.4** bar
